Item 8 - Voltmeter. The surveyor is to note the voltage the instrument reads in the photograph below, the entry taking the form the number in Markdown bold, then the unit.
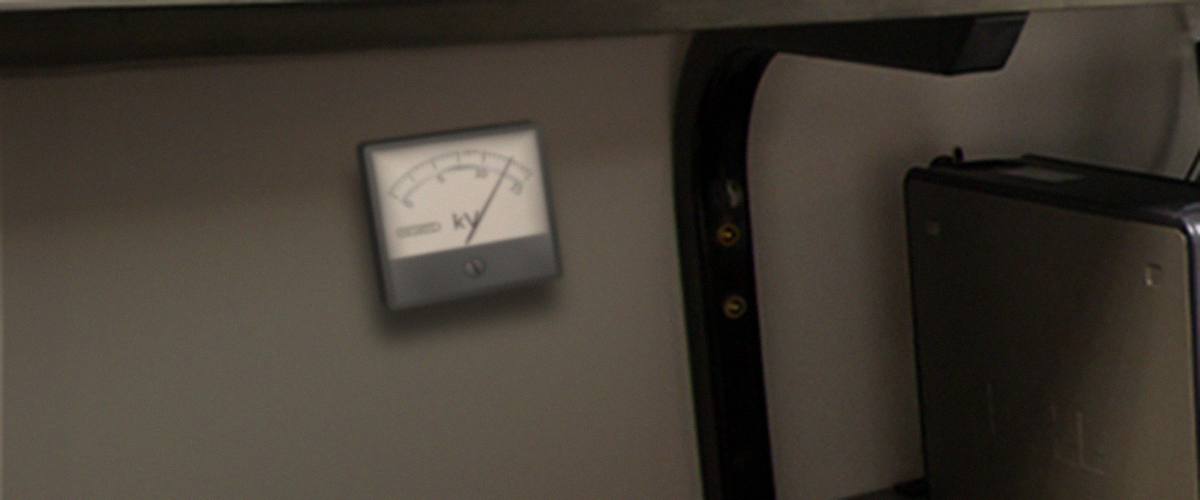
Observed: **12.5** kV
